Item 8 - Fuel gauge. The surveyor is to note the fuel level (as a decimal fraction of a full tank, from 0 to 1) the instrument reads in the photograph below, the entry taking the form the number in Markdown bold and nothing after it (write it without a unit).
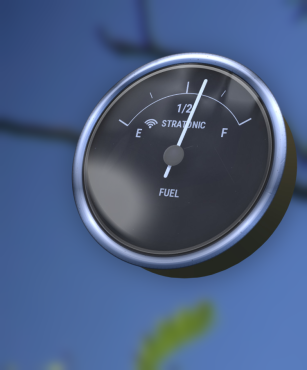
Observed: **0.625**
